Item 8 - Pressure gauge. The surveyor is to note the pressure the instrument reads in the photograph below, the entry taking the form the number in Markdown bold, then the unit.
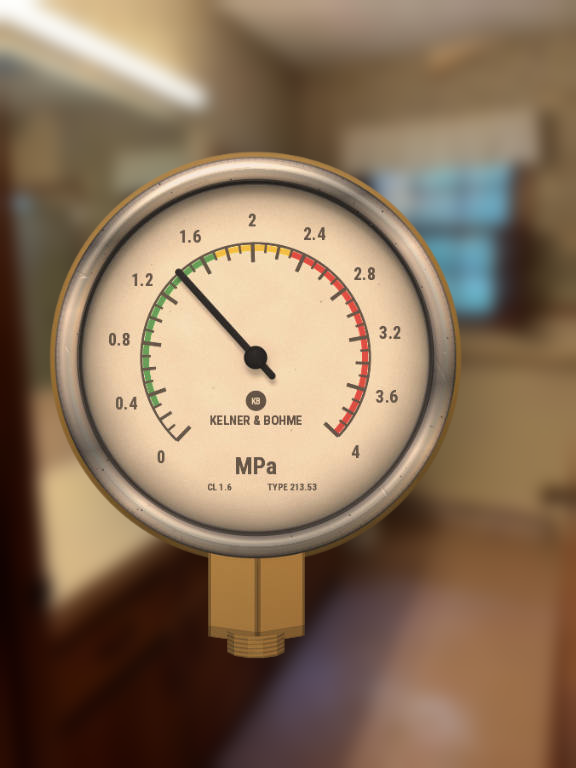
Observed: **1.4** MPa
